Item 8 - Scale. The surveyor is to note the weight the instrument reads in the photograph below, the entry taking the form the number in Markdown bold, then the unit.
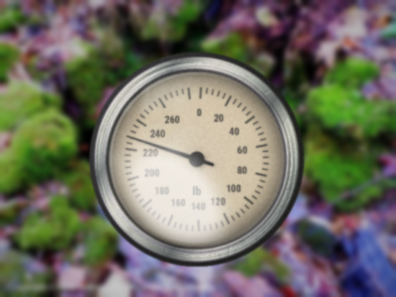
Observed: **228** lb
